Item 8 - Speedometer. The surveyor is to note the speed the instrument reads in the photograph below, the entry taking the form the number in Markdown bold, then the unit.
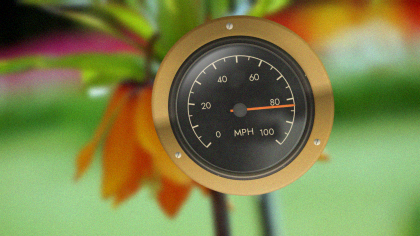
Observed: **82.5** mph
